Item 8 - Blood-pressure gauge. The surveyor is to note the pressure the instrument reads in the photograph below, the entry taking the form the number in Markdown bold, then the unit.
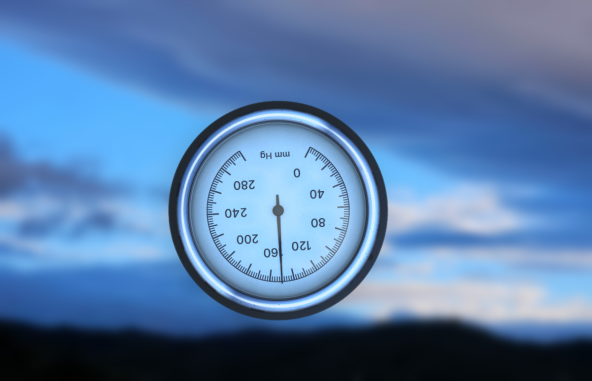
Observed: **150** mmHg
